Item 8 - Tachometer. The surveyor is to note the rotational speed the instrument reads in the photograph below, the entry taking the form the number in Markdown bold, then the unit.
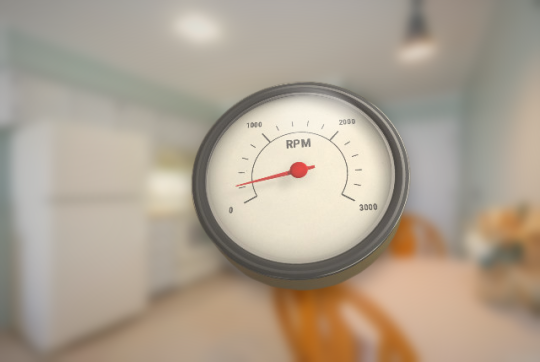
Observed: **200** rpm
